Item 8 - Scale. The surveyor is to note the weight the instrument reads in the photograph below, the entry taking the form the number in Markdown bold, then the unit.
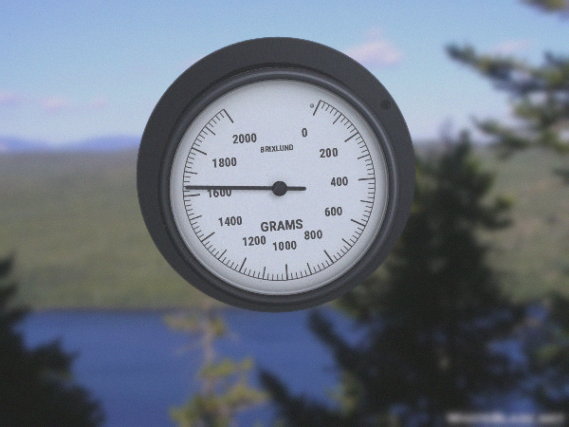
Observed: **1640** g
